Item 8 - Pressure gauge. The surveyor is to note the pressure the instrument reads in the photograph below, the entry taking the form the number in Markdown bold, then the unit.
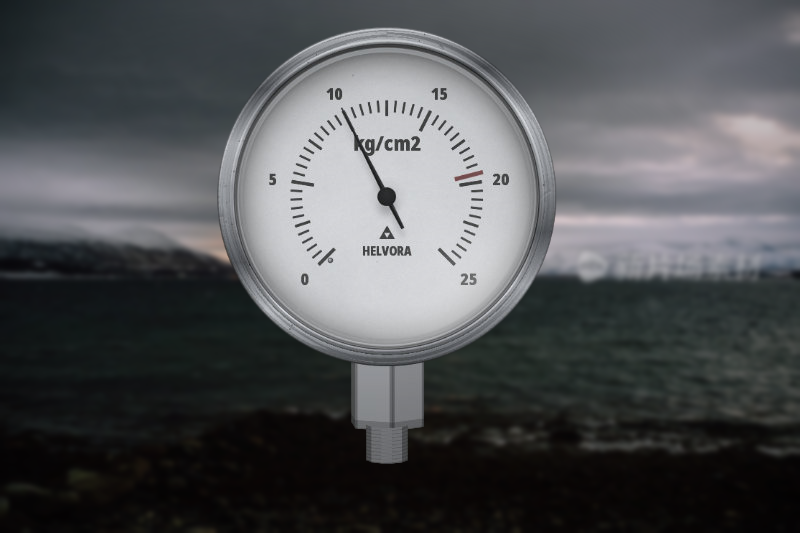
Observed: **10** kg/cm²
